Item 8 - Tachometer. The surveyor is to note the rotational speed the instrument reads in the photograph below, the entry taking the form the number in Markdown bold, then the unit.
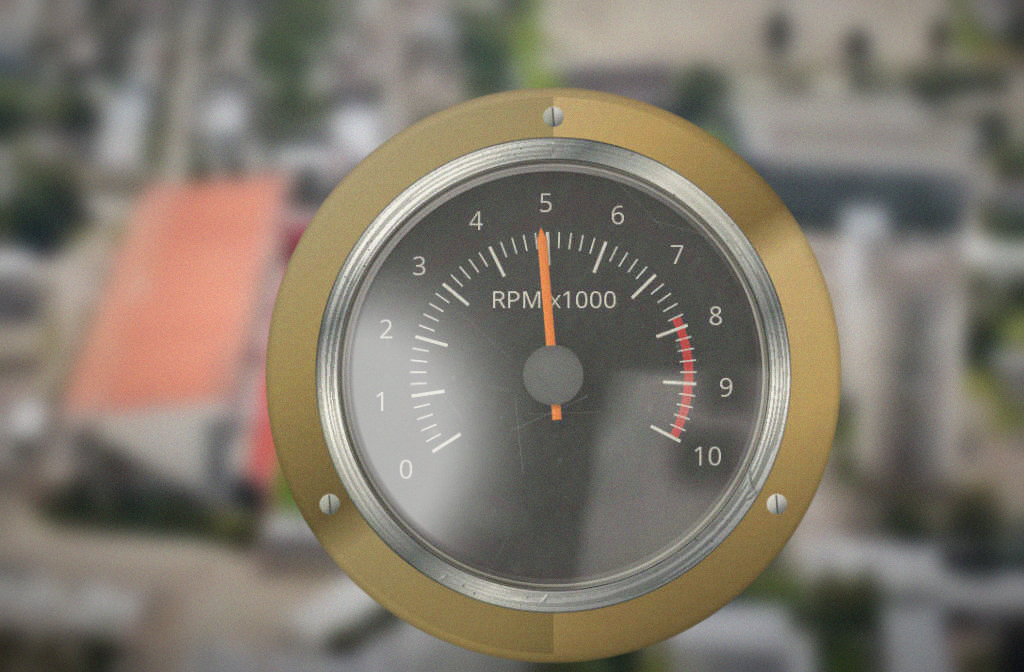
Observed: **4900** rpm
